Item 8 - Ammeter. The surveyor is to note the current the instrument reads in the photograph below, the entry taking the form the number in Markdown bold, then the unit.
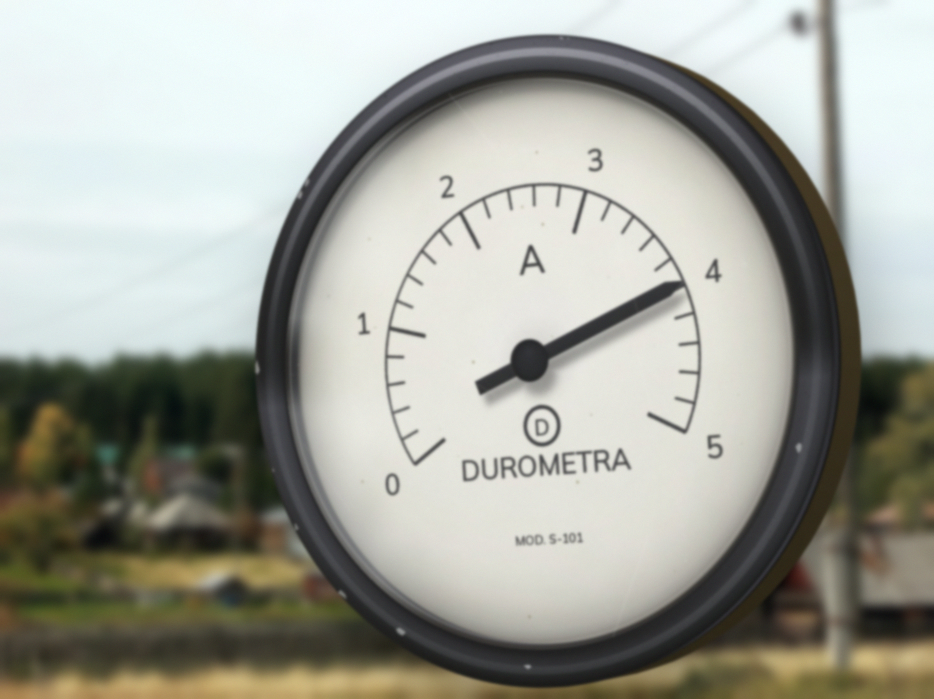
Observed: **4** A
